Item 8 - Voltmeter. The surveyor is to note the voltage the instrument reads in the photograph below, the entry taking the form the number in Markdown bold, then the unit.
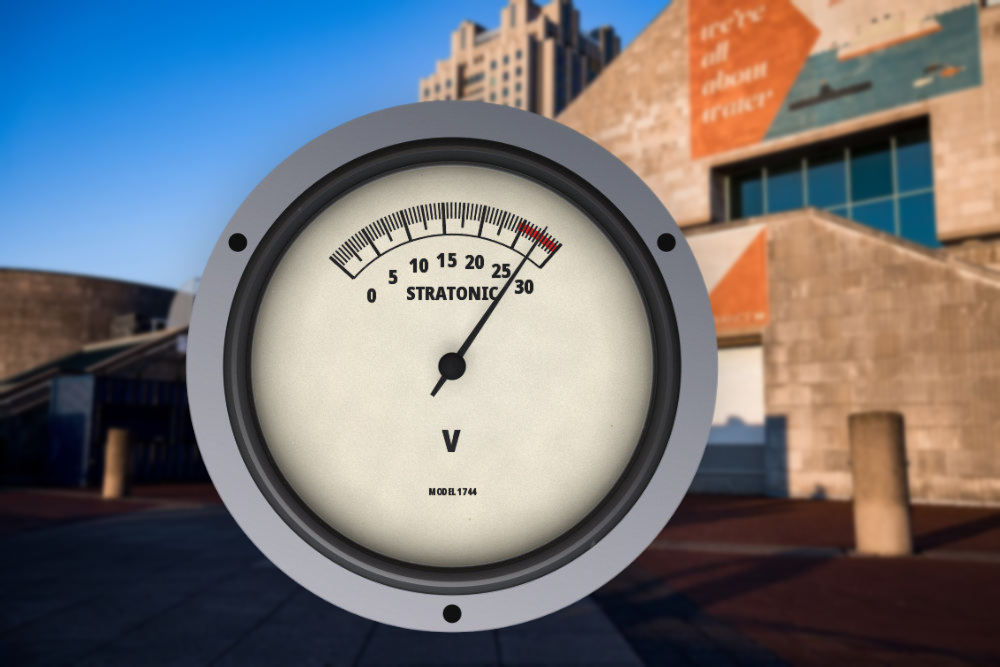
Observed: **27.5** V
